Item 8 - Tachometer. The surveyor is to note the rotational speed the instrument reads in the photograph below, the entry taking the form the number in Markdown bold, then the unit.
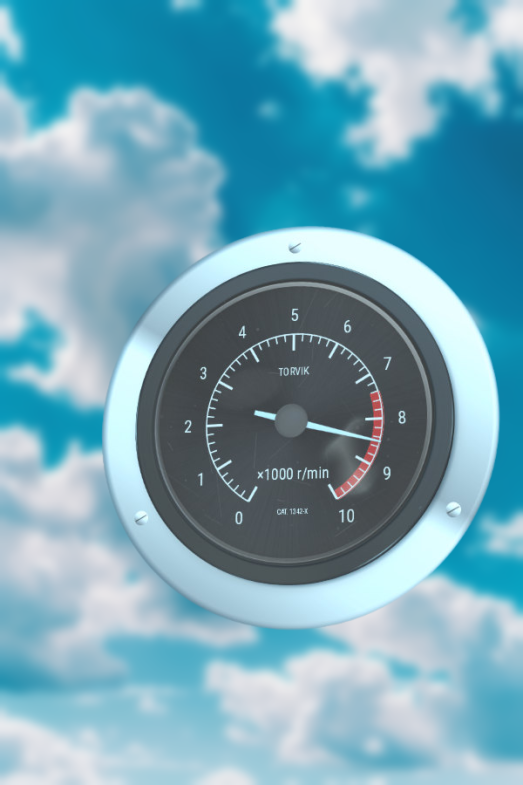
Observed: **8500** rpm
